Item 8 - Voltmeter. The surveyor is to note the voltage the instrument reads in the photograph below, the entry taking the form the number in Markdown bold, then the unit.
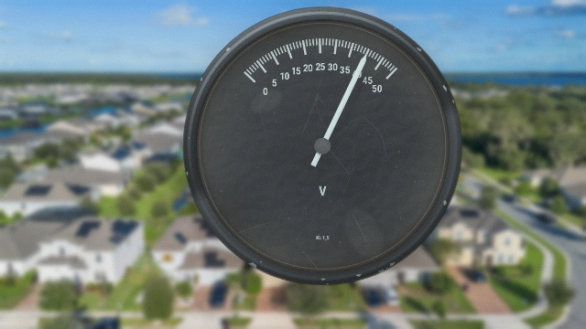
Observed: **40** V
